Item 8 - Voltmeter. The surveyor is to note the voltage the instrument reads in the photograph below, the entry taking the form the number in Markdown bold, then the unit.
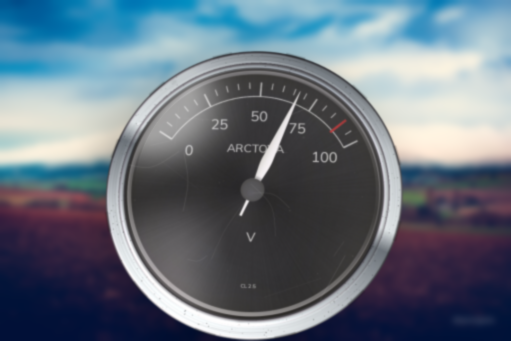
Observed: **67.5** V
